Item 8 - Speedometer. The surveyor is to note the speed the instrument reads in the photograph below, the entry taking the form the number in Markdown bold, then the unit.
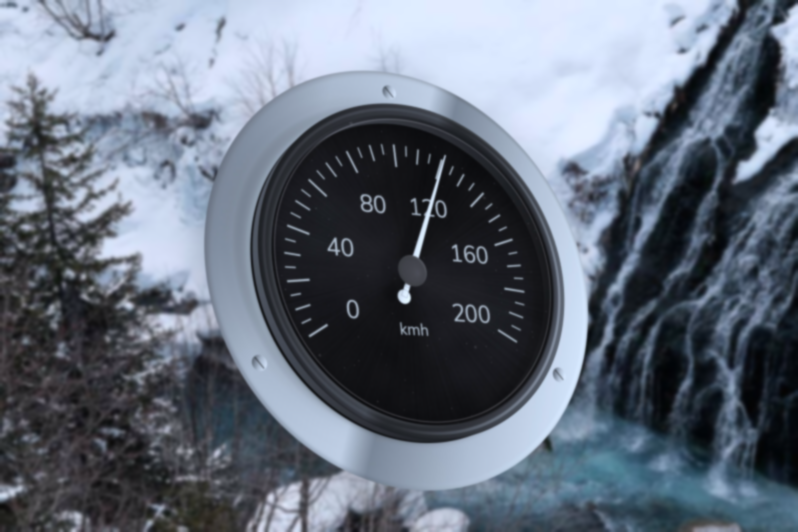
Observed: **120** km/h
